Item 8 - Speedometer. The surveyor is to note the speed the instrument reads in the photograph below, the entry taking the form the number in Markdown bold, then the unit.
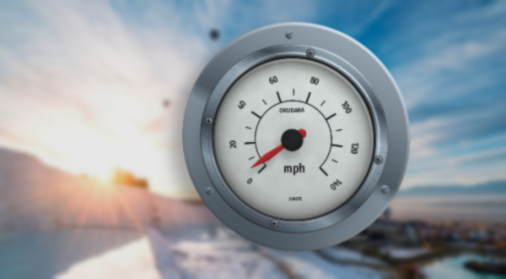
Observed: **5** mph
